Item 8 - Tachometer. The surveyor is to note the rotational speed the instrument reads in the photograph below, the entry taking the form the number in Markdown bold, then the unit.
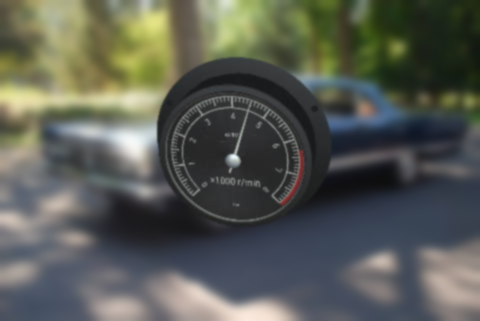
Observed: **4500** rpm
